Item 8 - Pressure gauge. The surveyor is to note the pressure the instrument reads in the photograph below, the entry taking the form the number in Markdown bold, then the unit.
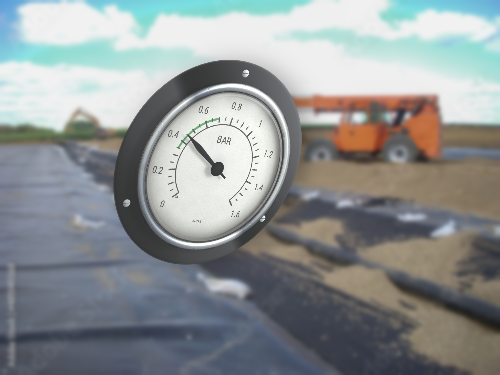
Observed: **0.45** bar
